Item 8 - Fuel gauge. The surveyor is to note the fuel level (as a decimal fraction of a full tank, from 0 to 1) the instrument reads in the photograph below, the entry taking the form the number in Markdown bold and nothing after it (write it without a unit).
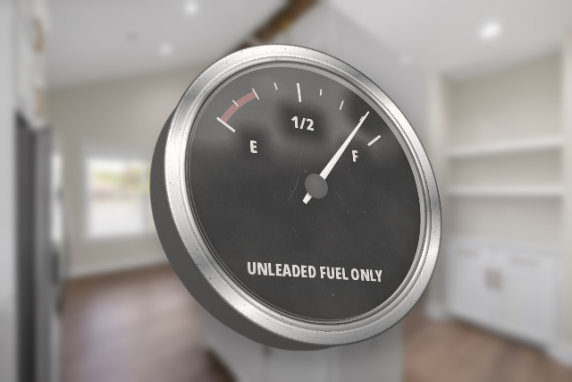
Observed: **0.875**
